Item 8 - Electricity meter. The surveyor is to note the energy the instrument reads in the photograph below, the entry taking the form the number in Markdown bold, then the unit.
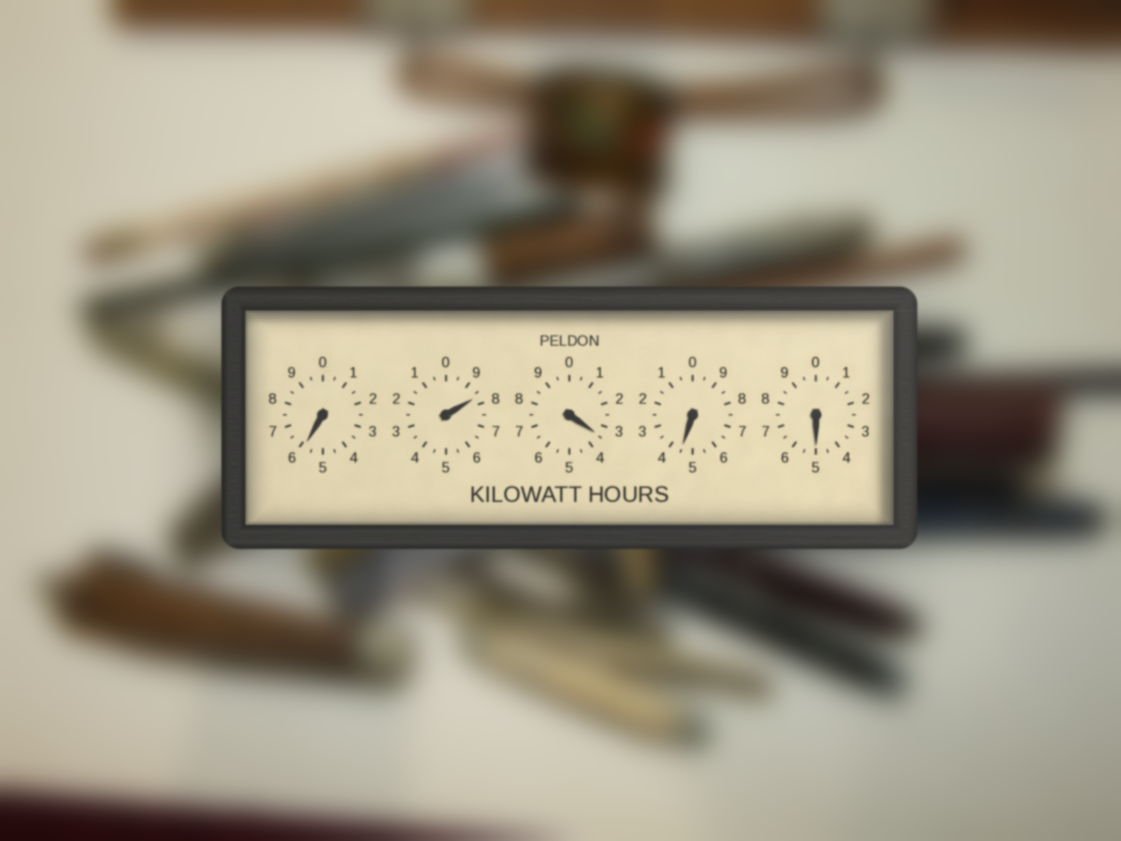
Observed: **58345** kWh
